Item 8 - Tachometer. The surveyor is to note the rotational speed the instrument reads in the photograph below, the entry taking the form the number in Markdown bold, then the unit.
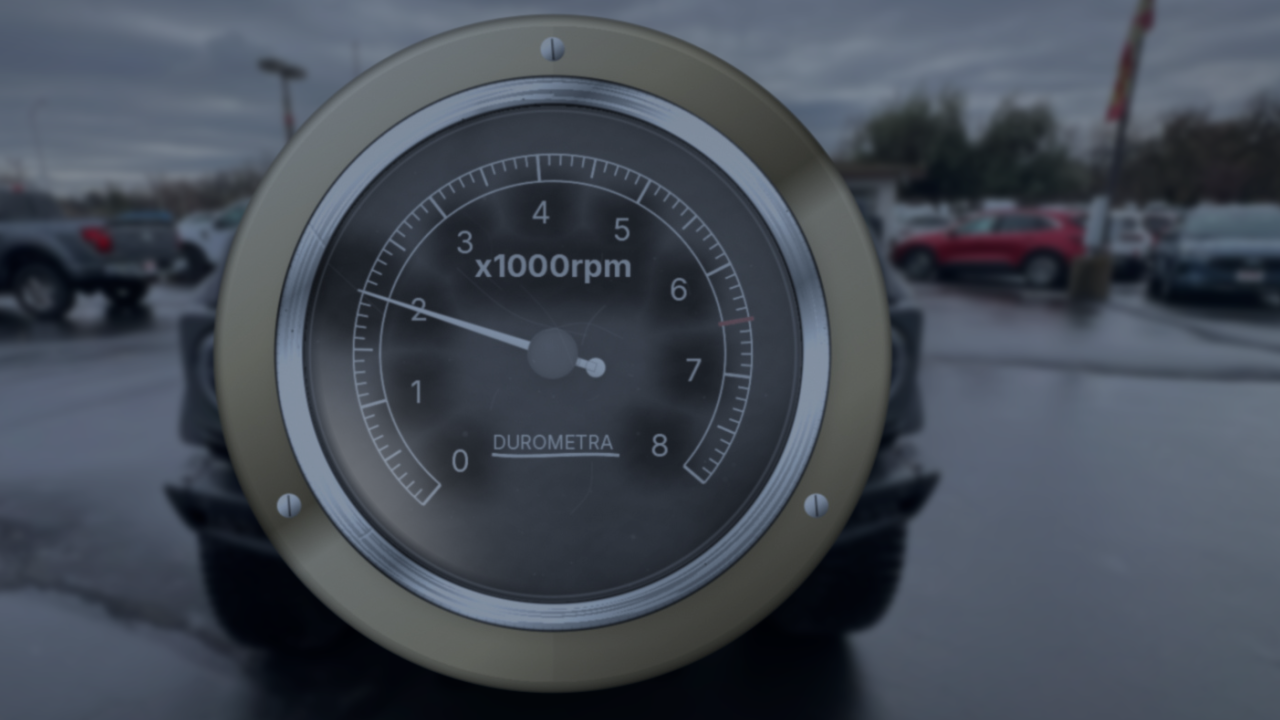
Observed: **2000** rpm
